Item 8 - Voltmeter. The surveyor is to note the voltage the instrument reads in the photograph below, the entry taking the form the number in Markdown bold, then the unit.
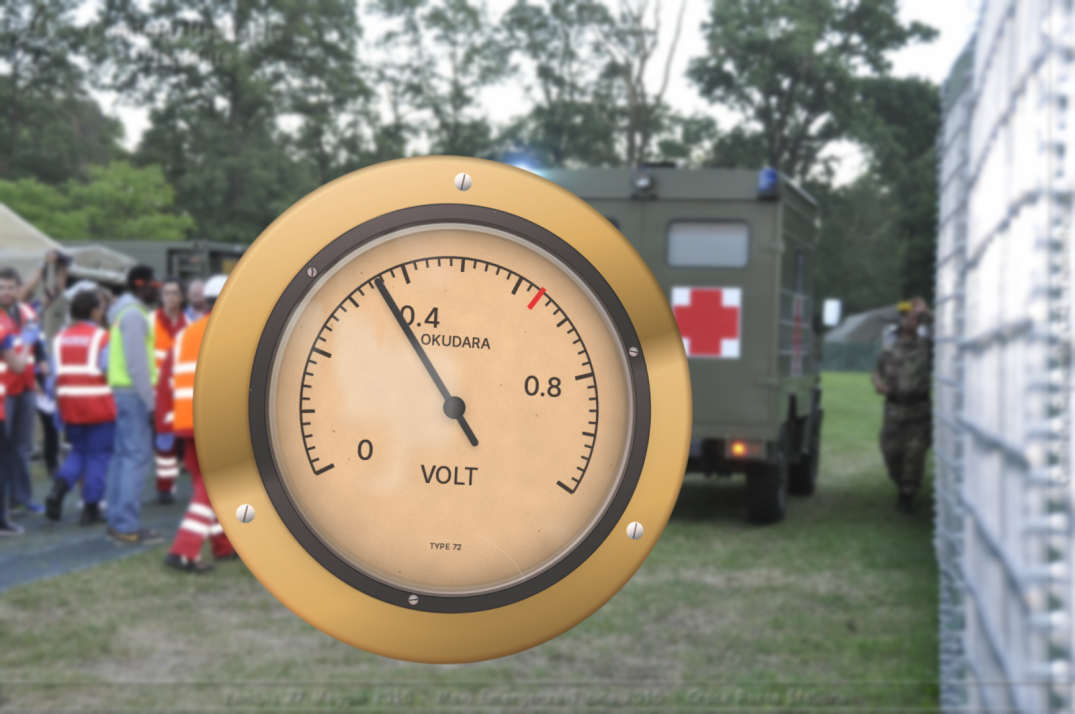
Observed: **0.35** V
